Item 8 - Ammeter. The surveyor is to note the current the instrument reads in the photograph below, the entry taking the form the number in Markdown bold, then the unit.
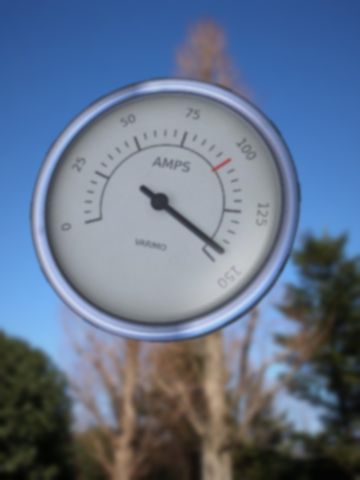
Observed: **145** A
